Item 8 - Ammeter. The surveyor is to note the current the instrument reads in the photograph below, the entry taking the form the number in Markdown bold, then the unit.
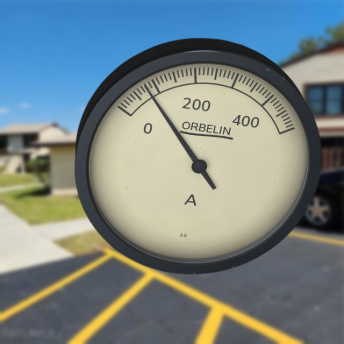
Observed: **80** A
